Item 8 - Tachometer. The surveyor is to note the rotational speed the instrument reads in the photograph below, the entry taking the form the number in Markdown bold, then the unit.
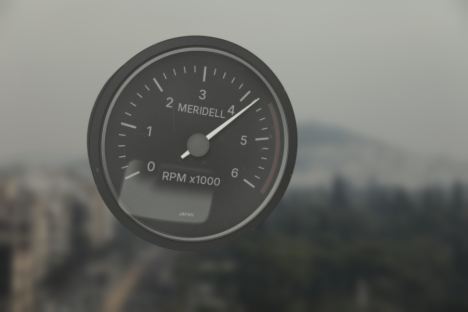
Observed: **4200** rpm
